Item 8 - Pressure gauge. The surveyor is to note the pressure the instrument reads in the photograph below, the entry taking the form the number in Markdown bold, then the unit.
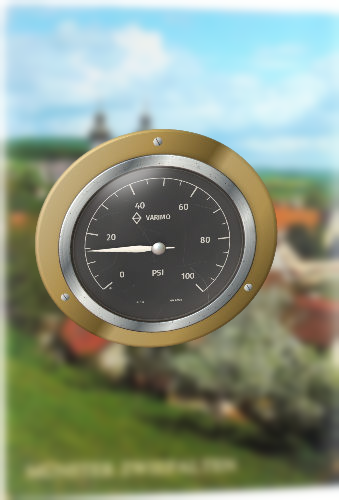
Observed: **15** psi
